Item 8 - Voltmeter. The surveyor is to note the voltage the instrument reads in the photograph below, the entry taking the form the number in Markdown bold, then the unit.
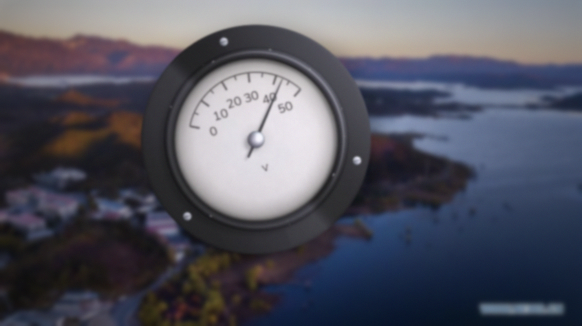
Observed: **42.5** V
